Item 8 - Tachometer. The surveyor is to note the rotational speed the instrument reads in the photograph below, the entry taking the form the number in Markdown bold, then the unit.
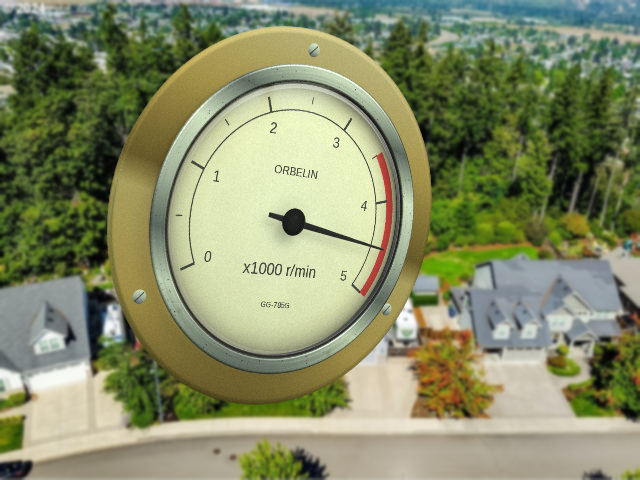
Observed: **4500** rpm
